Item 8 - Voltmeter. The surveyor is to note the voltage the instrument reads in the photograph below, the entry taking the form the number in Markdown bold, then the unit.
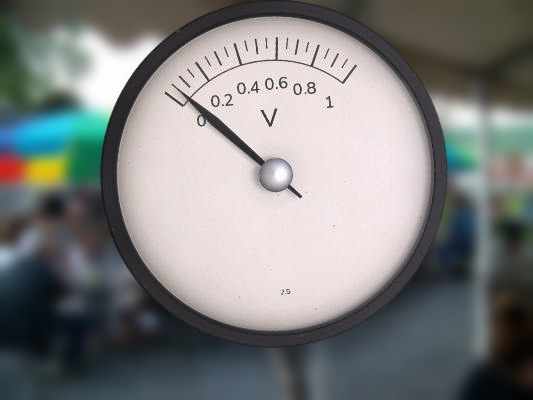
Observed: **0.05** V
